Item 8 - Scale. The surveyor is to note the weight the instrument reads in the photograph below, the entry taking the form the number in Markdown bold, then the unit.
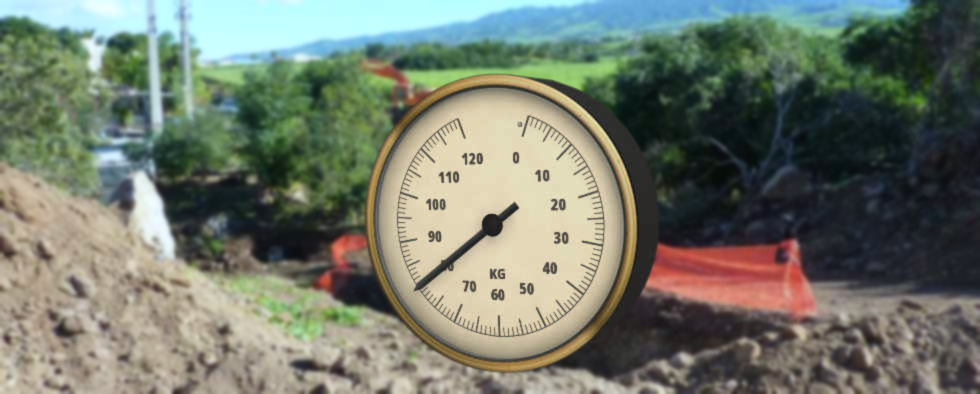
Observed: **80** kg
